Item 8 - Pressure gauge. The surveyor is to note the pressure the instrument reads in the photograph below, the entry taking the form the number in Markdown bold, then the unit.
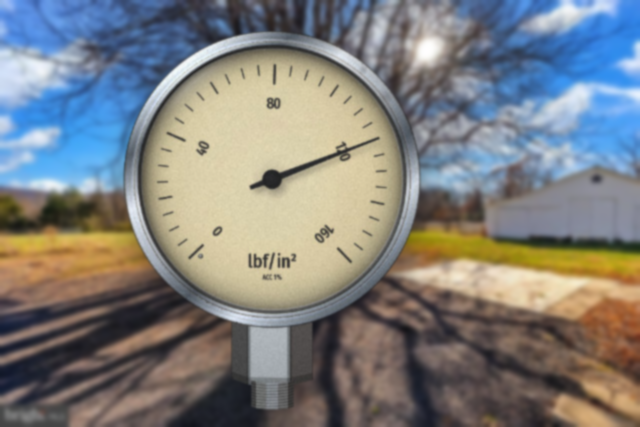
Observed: **120** psi
